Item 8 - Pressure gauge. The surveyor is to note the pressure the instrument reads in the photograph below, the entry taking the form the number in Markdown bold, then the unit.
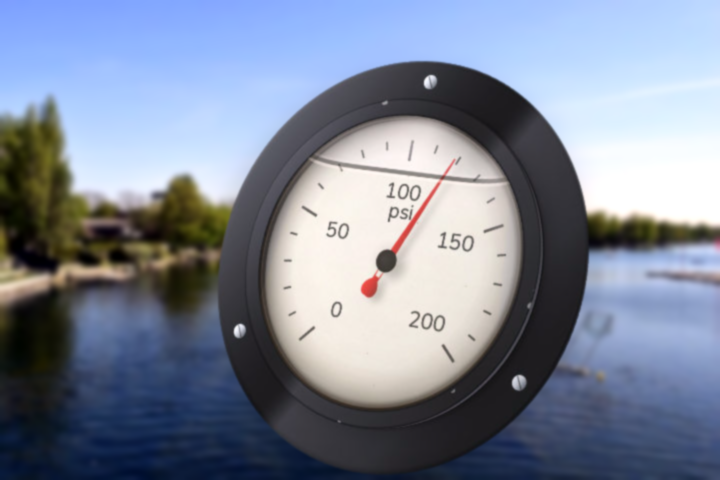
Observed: **120** psi
